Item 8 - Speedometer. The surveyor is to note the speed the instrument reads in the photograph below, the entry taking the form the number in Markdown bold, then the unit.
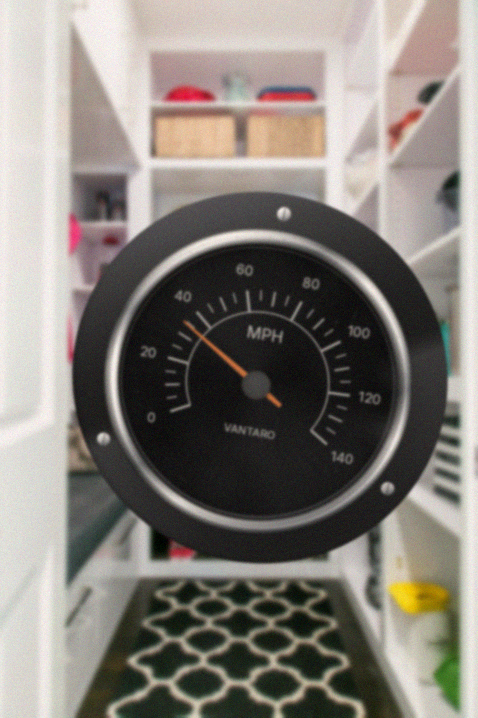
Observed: **35** mph
